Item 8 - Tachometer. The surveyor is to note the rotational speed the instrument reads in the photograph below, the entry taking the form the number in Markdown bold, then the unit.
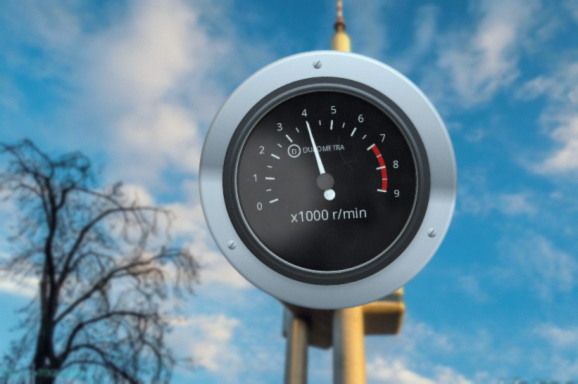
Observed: **4000** rpm
